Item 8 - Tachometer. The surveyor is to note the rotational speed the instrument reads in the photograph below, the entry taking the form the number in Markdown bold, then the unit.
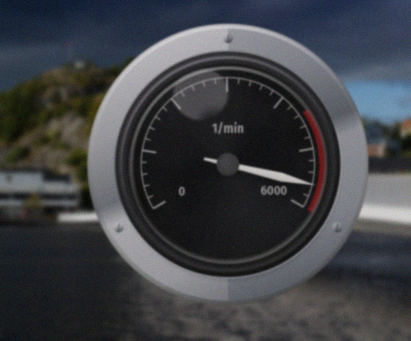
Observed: **5600** rpm
